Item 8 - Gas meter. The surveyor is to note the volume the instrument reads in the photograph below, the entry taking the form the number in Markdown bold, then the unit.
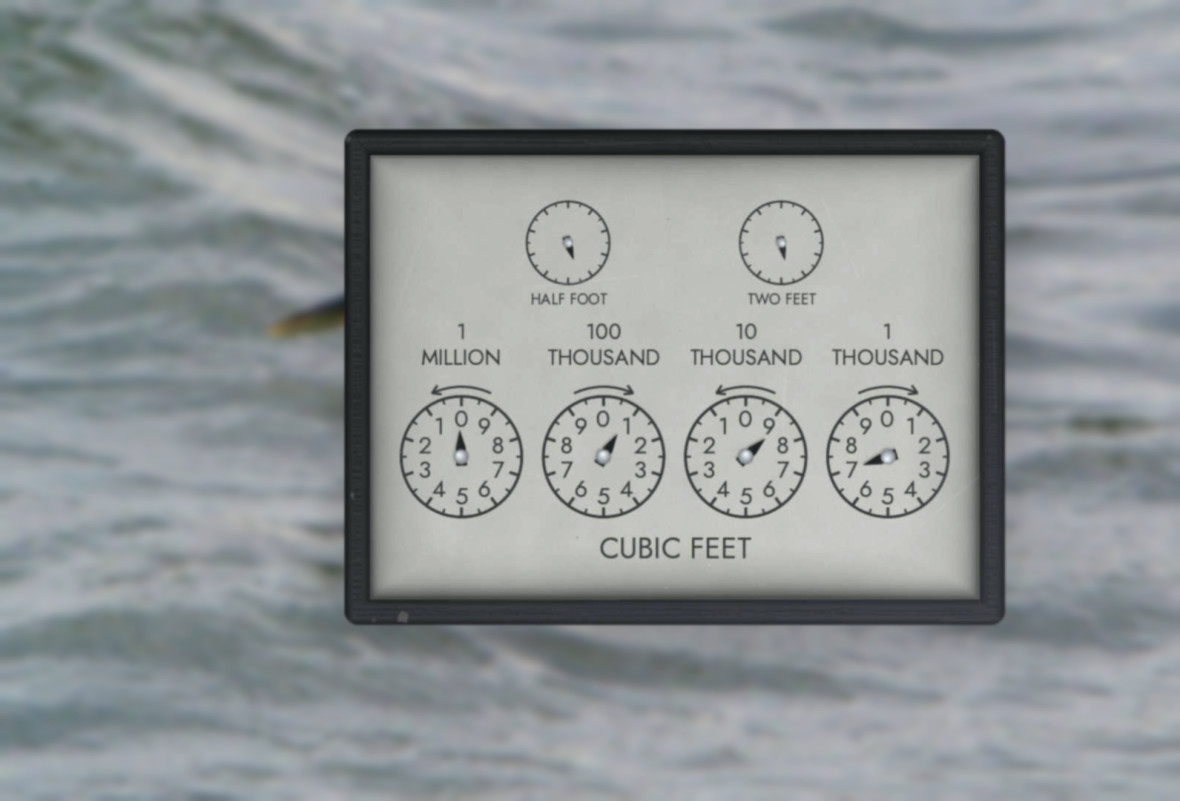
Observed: **8700** ft³
